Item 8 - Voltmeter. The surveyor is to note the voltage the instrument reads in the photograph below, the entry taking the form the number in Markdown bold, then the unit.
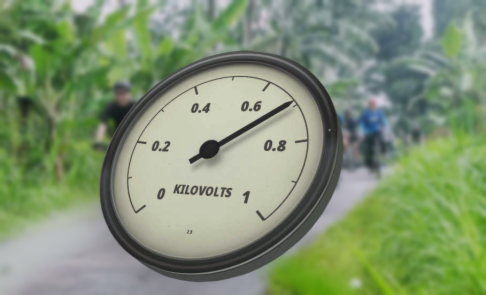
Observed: **0.7** kV
